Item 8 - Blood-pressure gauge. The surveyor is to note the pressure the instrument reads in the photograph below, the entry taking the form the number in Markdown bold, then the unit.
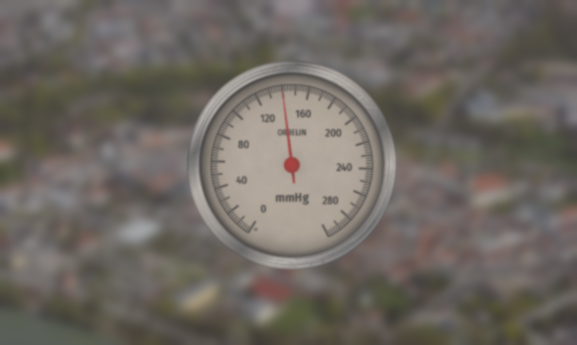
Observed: **140** mmHg
